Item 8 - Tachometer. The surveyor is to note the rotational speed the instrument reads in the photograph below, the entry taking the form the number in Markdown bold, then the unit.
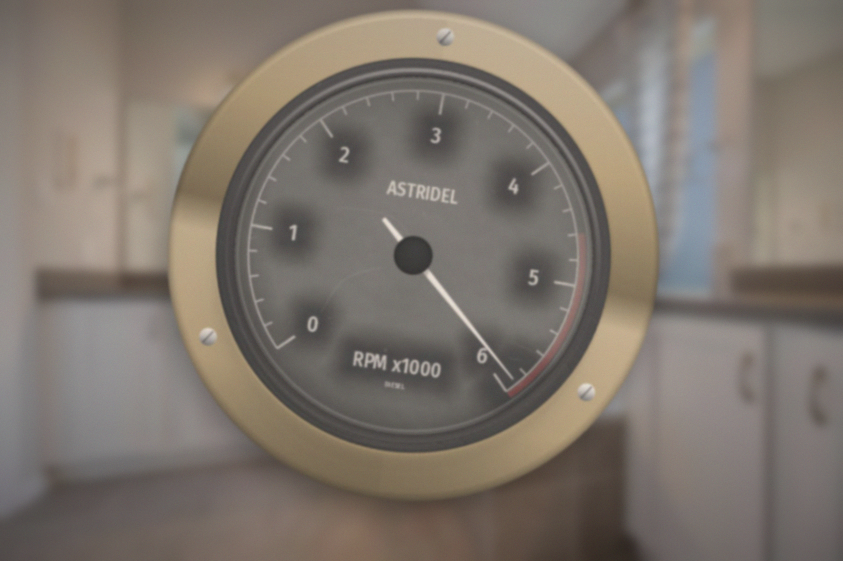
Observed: **5900** rpm
